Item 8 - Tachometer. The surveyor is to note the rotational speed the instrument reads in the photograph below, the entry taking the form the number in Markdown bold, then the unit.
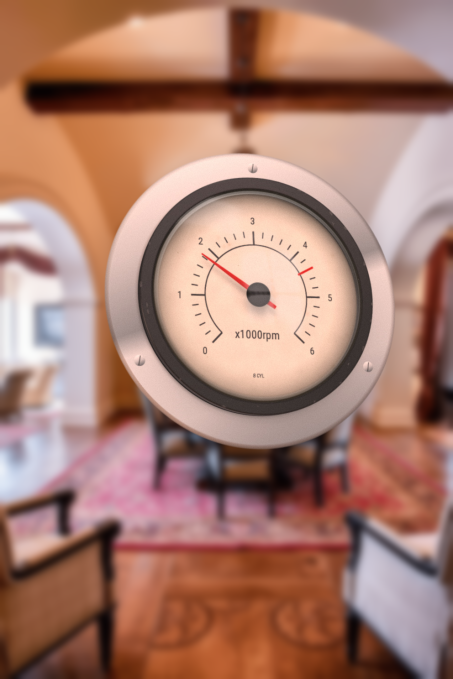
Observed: **1800** rpm
